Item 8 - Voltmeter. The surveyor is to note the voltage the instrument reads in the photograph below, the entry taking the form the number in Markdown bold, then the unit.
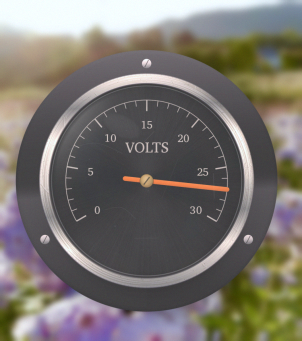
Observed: **27** V
